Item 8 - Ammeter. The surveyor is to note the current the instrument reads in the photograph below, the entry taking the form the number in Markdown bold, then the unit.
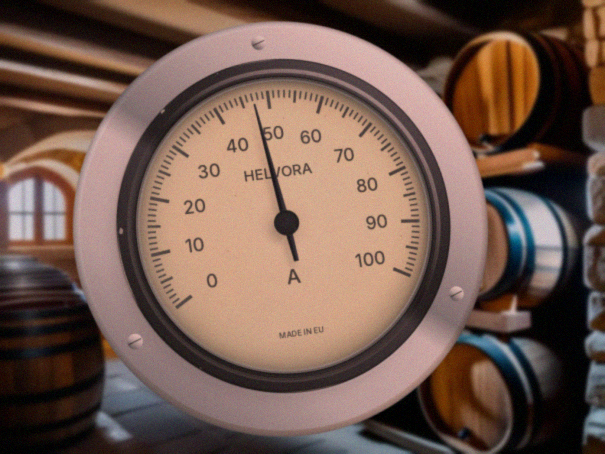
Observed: **47** A
